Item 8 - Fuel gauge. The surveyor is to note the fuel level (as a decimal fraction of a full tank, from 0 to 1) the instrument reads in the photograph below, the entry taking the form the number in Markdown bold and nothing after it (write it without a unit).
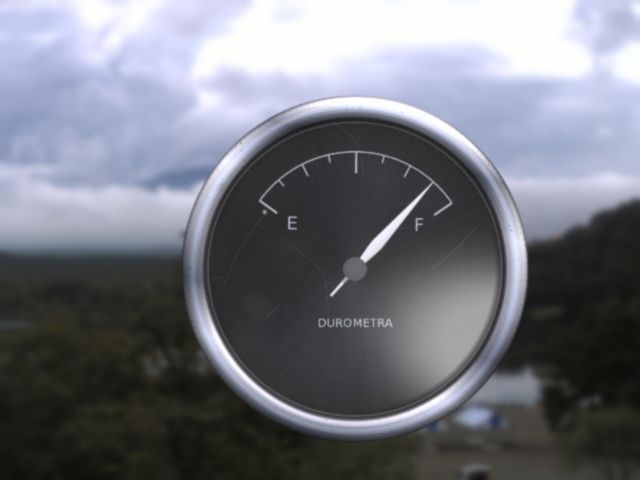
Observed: **0.875**
